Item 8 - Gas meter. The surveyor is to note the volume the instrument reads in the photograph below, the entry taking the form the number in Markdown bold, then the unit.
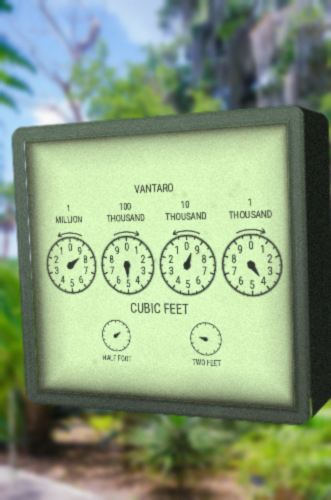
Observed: **849400** ft³
